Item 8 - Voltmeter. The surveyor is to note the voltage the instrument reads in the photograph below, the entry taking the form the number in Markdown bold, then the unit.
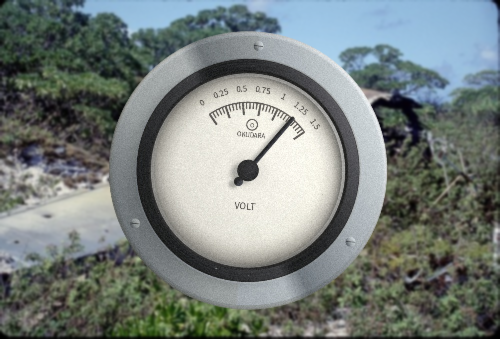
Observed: **1.25** V
